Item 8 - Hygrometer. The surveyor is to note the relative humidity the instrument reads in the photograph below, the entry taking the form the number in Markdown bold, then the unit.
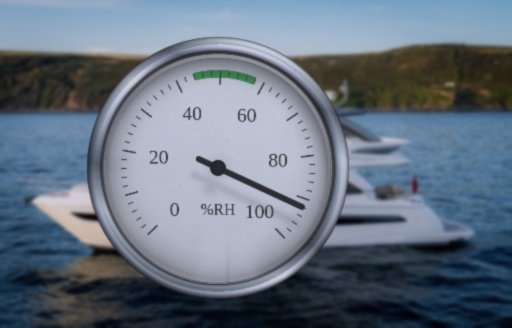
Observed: **92** %
